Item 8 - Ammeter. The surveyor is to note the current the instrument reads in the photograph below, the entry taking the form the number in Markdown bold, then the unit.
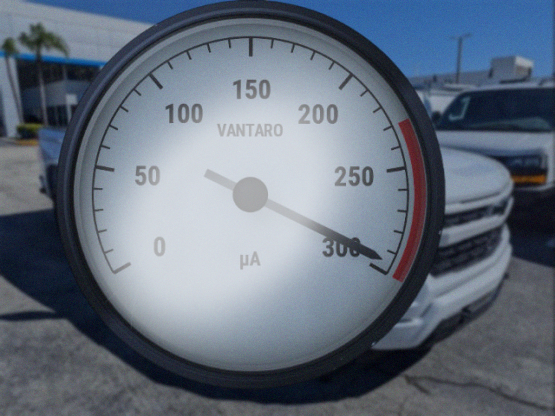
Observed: **295** µA
